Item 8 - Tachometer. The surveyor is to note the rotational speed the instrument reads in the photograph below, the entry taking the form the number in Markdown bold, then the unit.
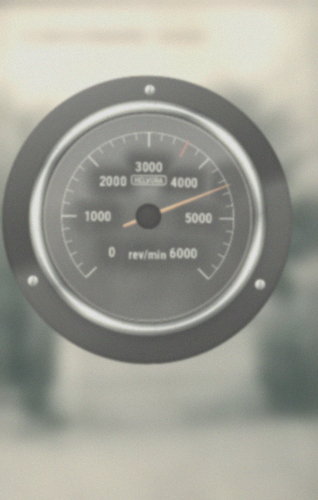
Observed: **4500** rpm
